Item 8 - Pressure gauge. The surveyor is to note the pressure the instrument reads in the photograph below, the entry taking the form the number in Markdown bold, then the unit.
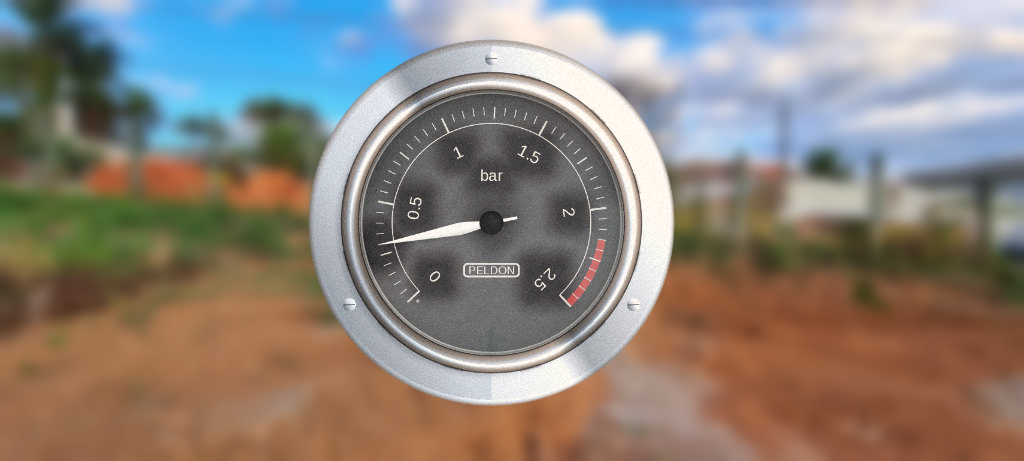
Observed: **0.3** bar
